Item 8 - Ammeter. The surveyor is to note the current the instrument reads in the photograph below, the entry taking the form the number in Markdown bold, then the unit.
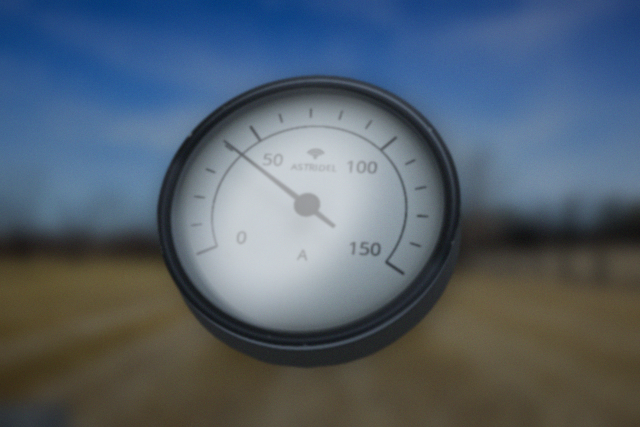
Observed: **40** A
